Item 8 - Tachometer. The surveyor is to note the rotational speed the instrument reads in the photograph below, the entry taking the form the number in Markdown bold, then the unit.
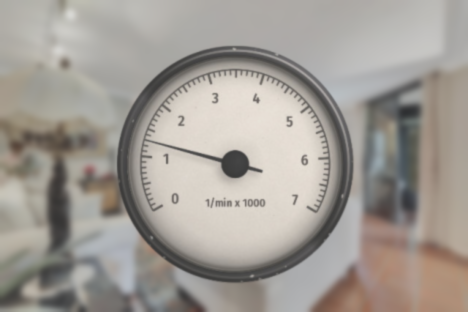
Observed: **1300** rpm
